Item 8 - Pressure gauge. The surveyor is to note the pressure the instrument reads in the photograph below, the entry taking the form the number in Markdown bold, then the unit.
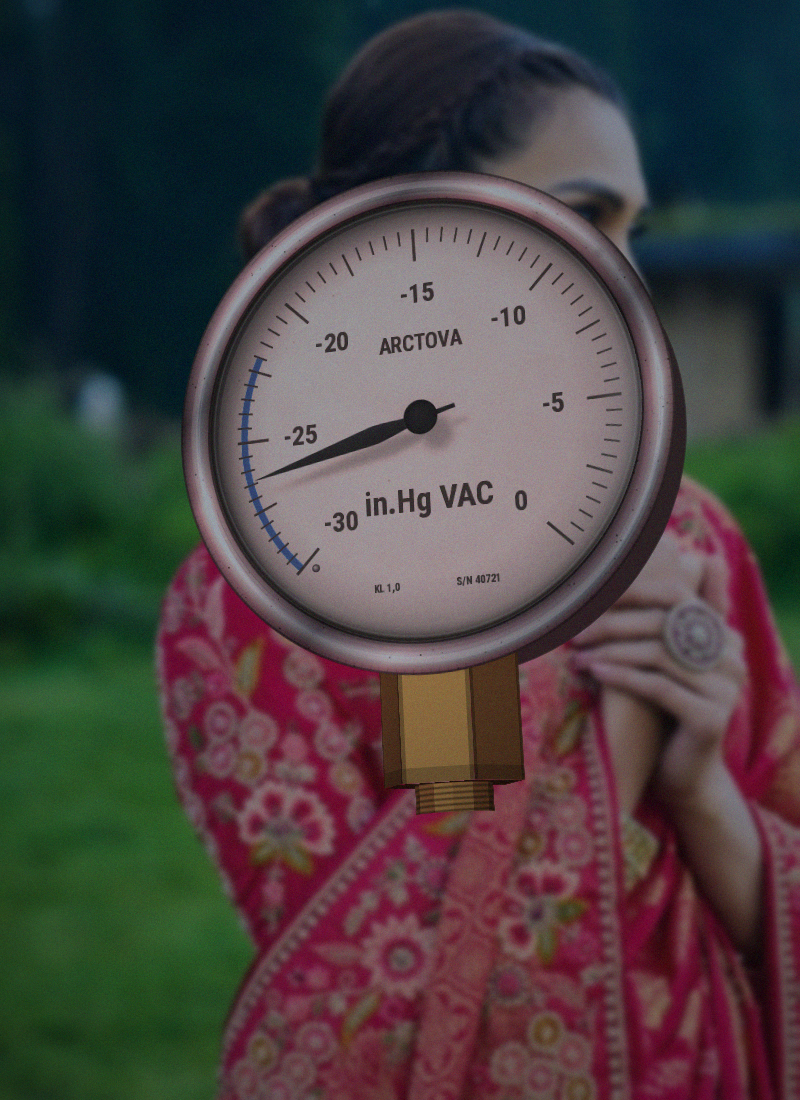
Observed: **-26.5** inHg
